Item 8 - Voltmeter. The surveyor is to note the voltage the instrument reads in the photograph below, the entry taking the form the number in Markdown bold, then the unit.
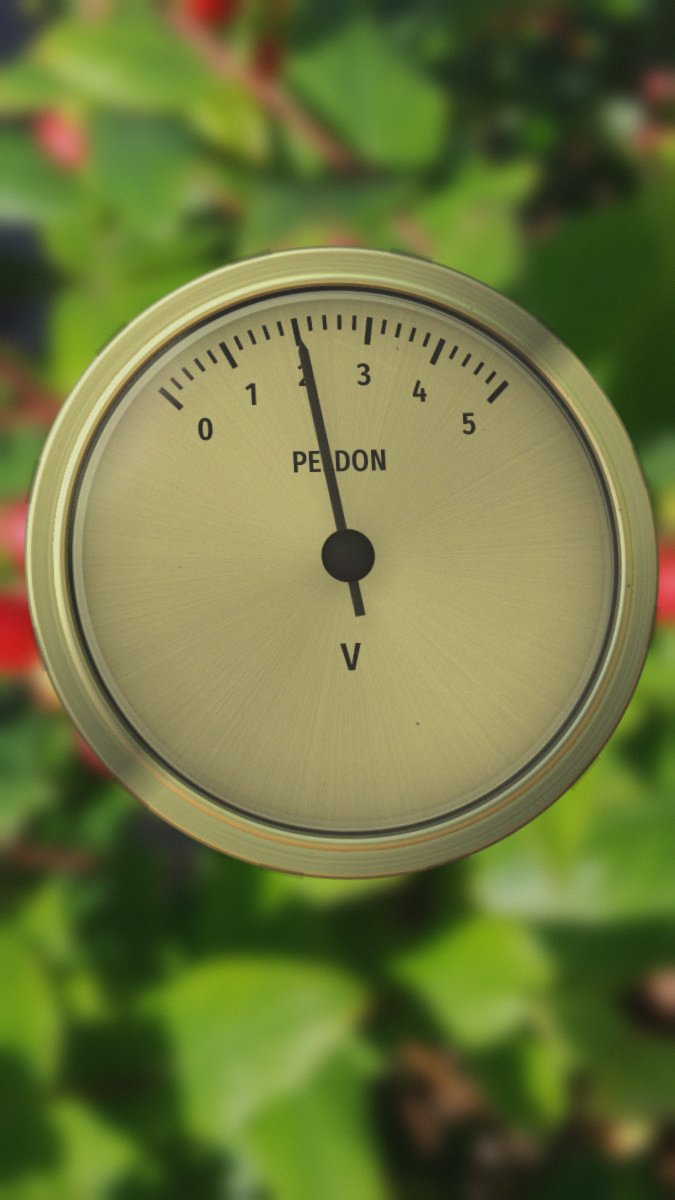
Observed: **2** V
